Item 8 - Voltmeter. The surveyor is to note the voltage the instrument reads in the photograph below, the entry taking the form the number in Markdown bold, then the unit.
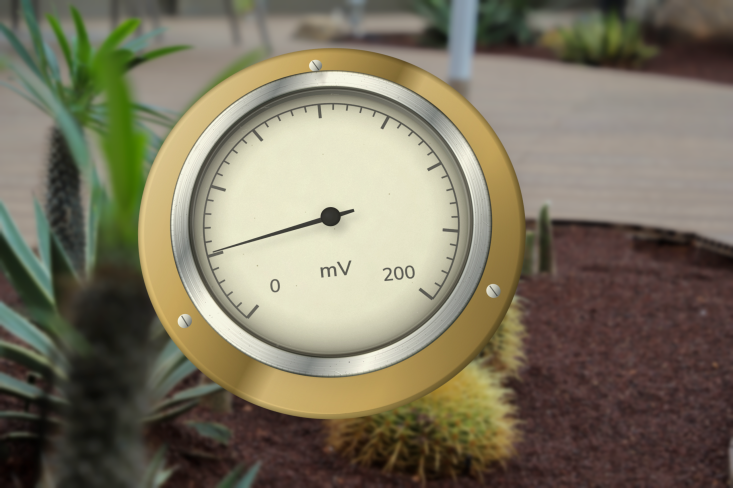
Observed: **25** mV
